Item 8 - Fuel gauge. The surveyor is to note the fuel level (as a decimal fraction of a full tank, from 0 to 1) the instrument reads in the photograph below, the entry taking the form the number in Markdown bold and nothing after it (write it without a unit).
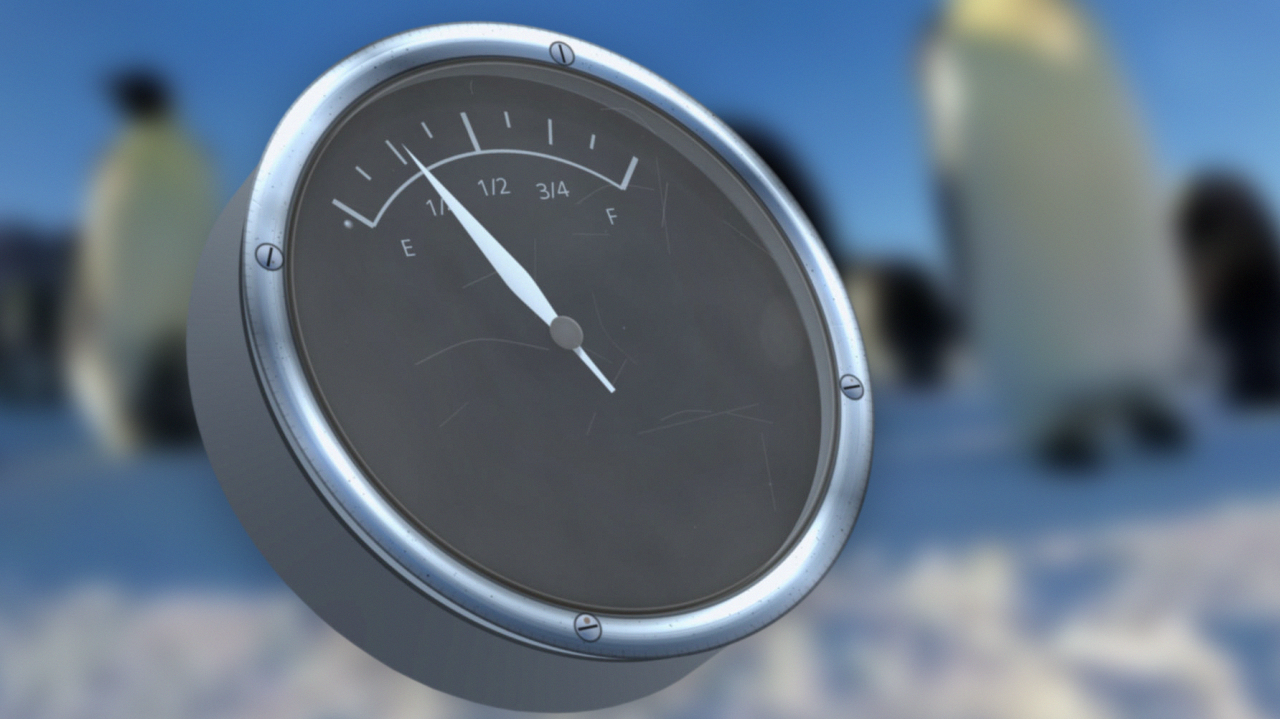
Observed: **0.25**
